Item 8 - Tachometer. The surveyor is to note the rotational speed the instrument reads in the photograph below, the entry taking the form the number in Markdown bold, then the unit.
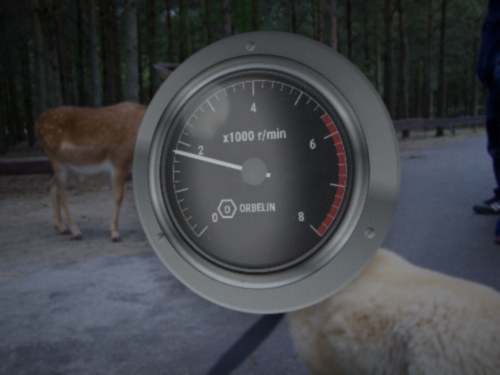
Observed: **1800** rpm
